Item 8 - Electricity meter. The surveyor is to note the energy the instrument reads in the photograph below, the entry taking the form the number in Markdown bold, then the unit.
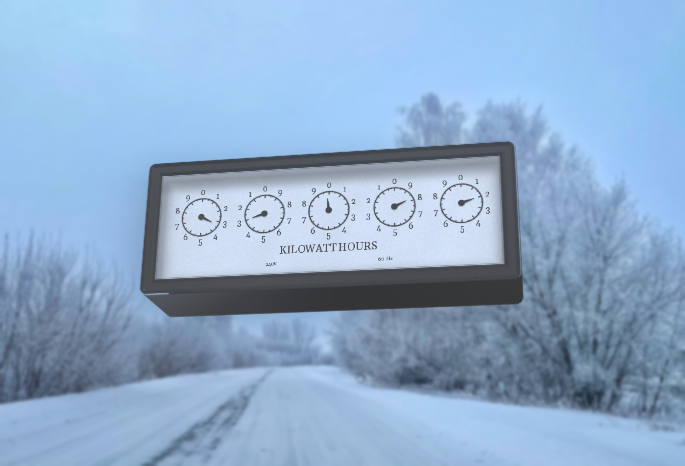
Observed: **32982** kWh
